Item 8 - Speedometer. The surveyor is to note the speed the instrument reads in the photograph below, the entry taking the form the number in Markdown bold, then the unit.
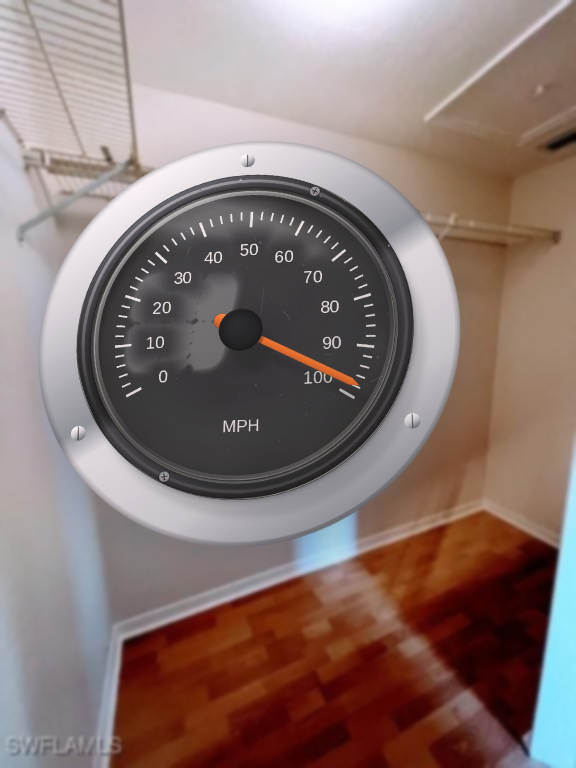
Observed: **98** mph
